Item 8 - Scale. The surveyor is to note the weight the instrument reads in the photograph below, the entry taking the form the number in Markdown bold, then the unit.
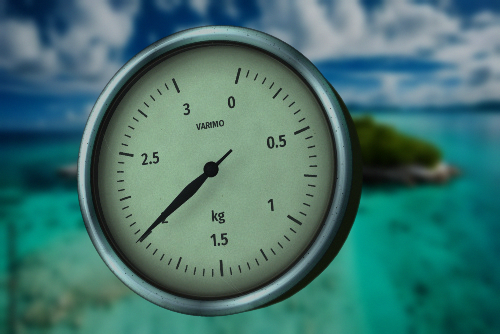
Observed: **2** kg
